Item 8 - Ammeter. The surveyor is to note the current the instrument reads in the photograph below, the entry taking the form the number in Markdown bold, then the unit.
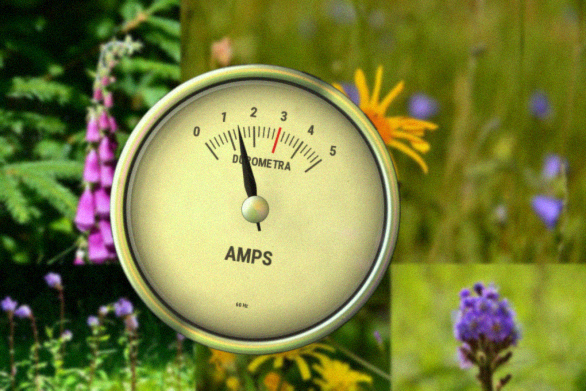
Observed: **1.4** A
